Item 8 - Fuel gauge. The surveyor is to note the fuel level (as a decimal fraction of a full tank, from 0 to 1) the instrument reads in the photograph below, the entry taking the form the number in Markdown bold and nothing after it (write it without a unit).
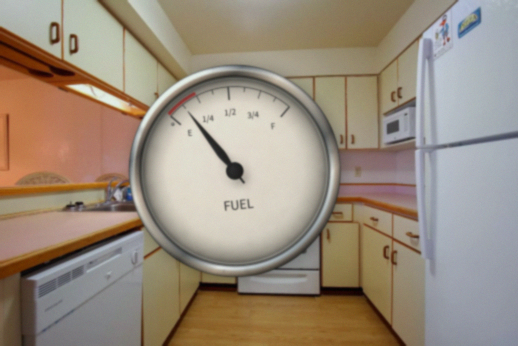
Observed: **0.125**
